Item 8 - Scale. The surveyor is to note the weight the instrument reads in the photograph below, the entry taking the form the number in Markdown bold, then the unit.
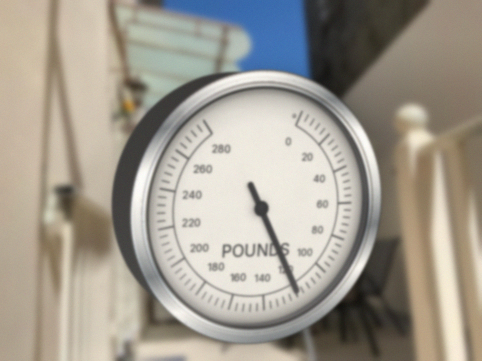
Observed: **120** lb
